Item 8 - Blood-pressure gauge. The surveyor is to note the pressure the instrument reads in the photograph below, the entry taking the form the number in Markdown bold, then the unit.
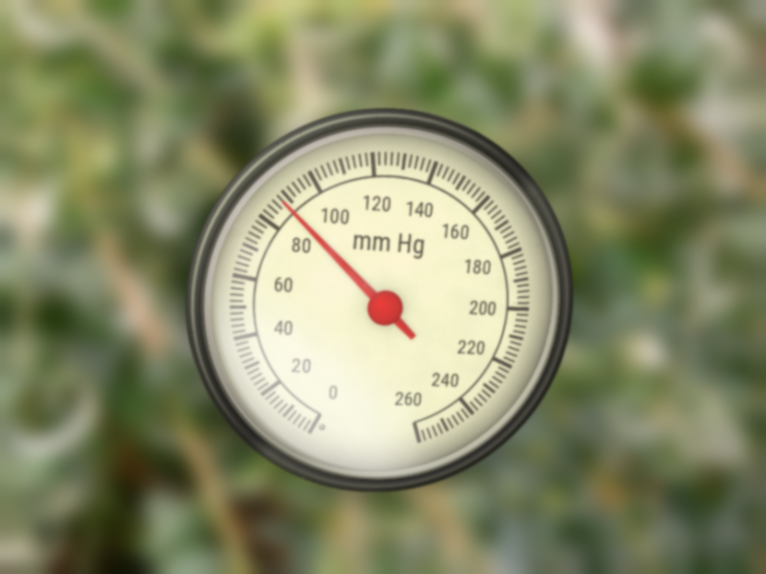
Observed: **88** mmHg
